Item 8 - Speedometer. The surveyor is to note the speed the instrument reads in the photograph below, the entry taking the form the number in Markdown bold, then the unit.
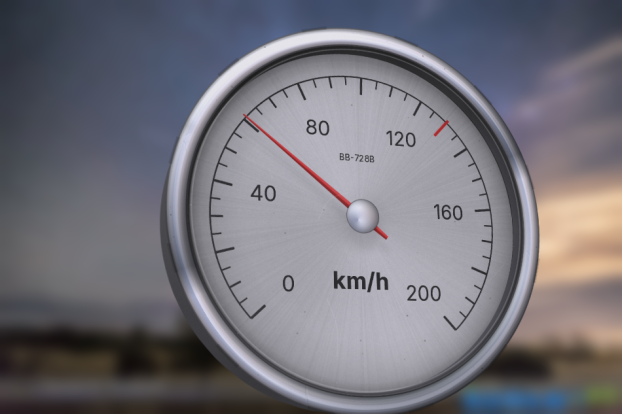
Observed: **60** km/h
